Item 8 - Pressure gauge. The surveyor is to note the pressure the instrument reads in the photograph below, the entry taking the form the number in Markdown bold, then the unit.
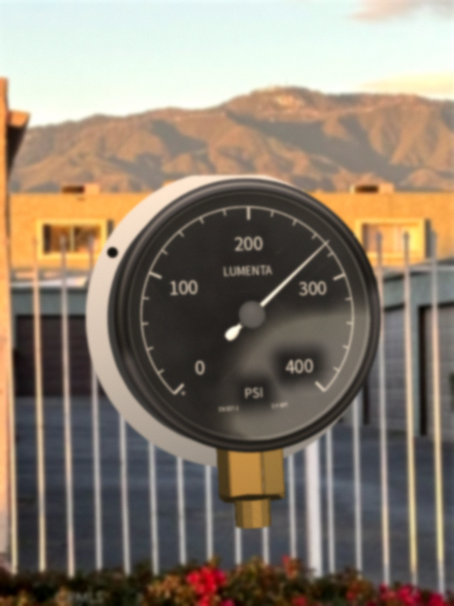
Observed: **270** psi
